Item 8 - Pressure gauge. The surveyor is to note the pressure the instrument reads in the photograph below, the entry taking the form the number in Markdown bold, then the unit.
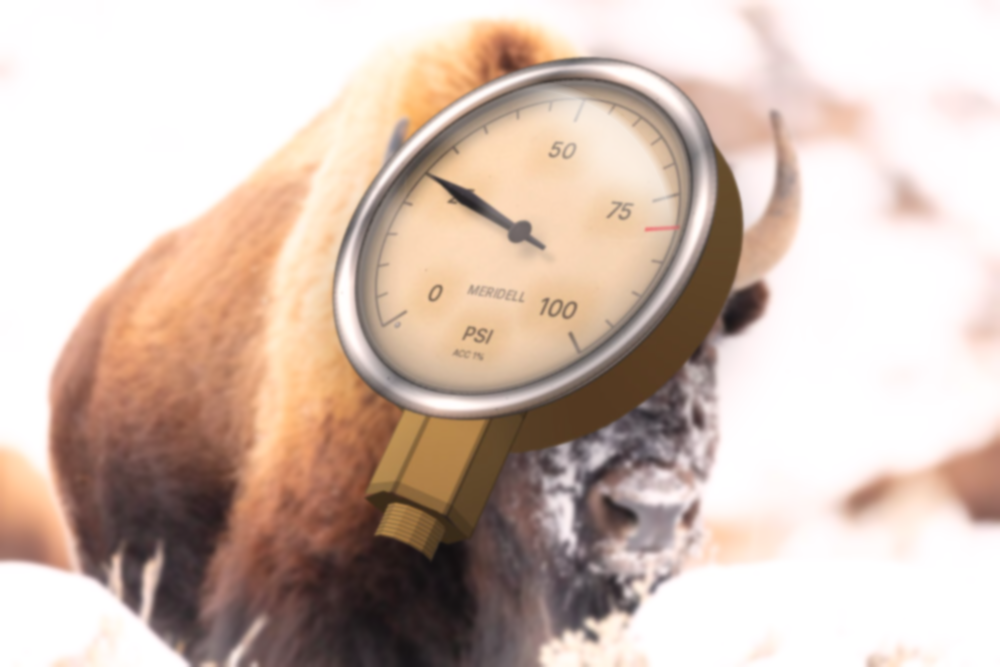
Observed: **25** psi
